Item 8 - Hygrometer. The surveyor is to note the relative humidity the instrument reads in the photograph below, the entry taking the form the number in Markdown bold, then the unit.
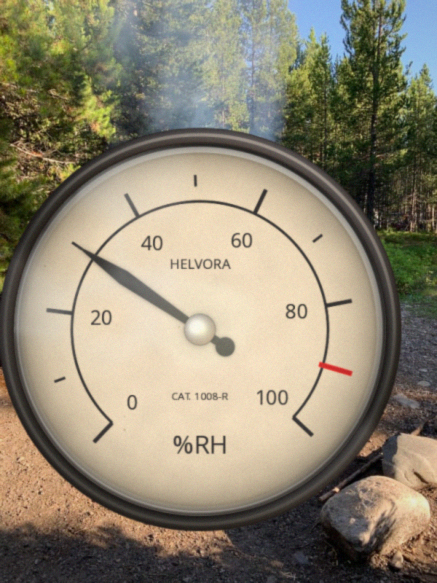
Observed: **30** %
